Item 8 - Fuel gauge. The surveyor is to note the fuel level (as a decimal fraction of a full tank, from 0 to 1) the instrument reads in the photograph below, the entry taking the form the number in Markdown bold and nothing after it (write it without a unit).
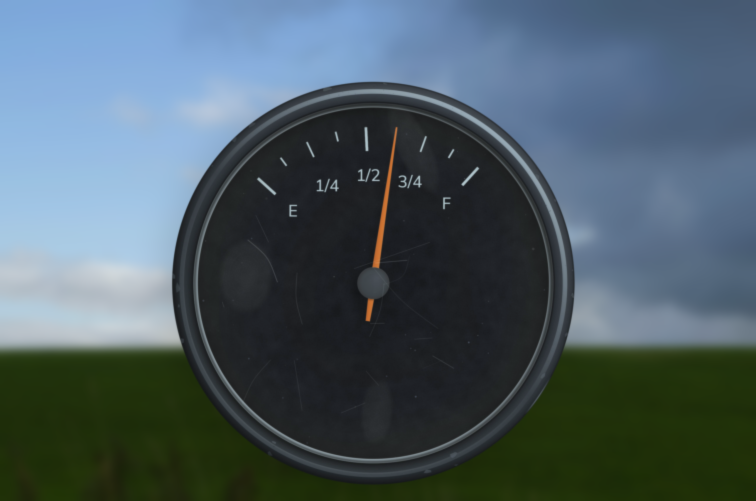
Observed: **0.625**
